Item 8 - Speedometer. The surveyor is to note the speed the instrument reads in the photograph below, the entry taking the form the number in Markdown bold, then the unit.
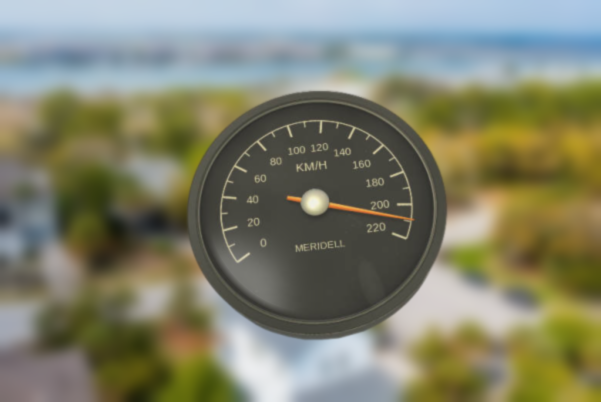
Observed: **210** km/h
